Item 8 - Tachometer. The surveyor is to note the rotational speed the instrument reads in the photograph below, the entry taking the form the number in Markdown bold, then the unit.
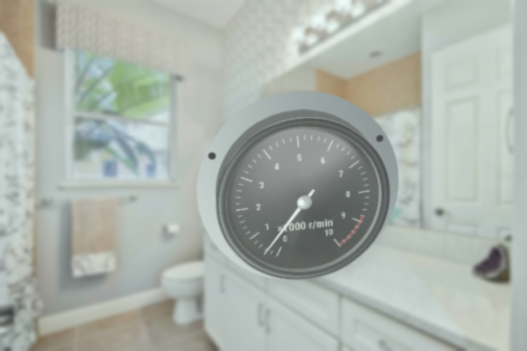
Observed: **400** rpm
